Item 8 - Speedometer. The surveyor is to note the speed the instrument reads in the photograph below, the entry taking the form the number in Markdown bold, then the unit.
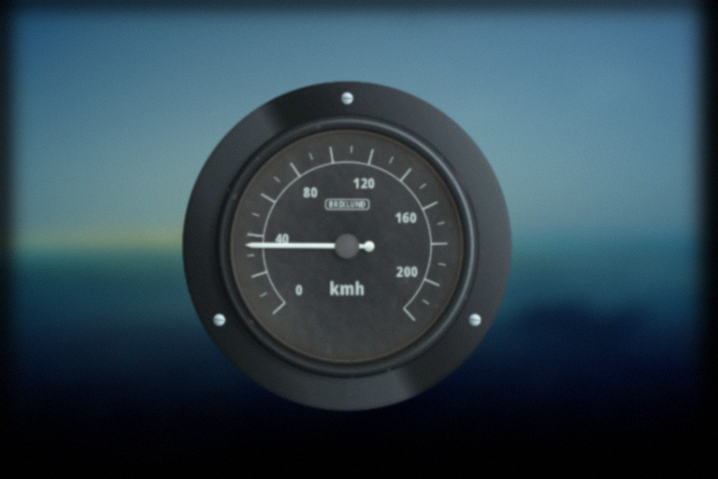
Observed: **35** km/h
